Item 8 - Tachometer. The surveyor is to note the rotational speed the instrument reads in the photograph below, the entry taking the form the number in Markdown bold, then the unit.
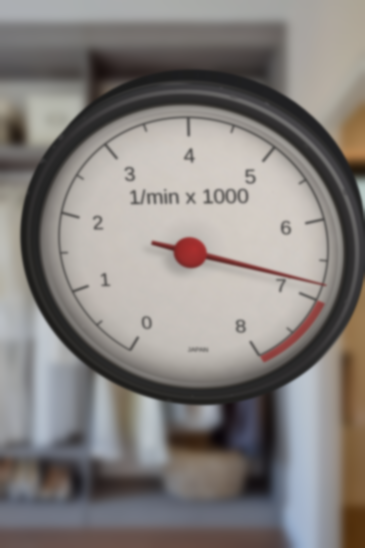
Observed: **6750** rpm
